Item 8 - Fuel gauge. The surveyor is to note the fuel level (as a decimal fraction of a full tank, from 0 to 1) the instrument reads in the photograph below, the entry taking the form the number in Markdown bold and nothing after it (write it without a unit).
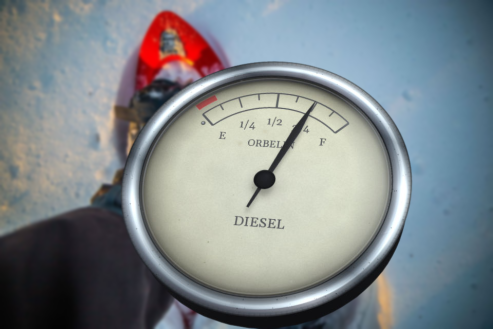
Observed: **0.75**
